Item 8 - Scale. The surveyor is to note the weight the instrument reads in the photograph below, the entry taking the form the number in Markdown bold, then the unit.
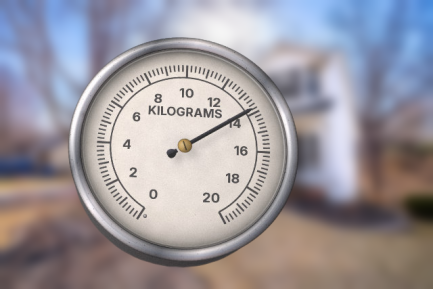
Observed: **13.8** kg
